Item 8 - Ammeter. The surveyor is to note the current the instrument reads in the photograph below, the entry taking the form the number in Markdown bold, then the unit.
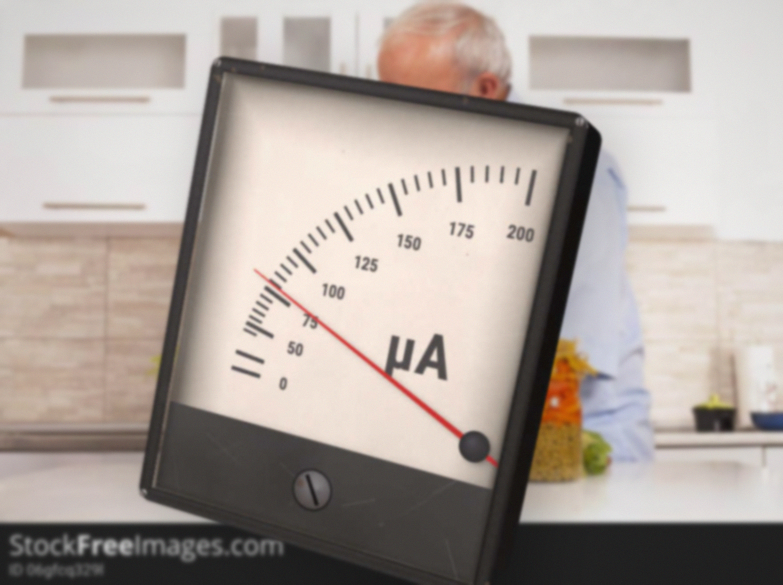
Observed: **80** µA
